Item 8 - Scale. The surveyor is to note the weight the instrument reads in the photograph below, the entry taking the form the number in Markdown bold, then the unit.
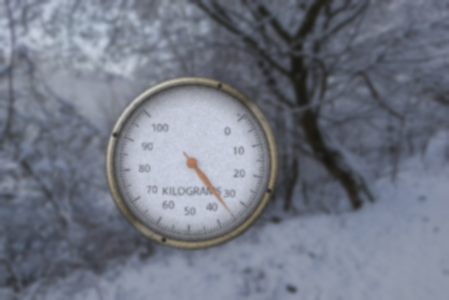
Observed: **35** kg
